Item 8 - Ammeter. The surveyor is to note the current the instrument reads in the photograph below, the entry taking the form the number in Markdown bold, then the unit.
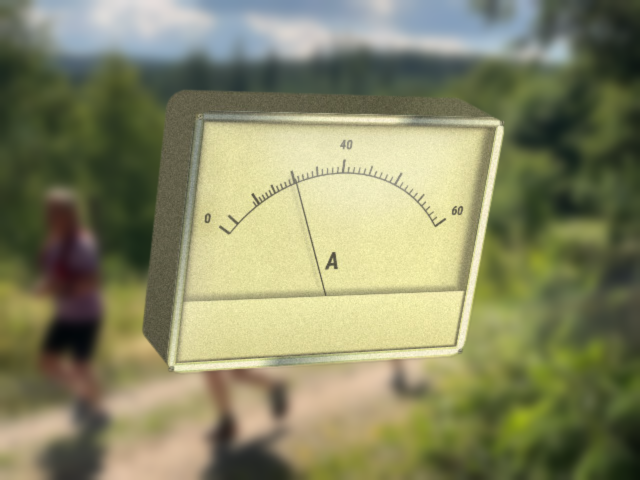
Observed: **30** A
